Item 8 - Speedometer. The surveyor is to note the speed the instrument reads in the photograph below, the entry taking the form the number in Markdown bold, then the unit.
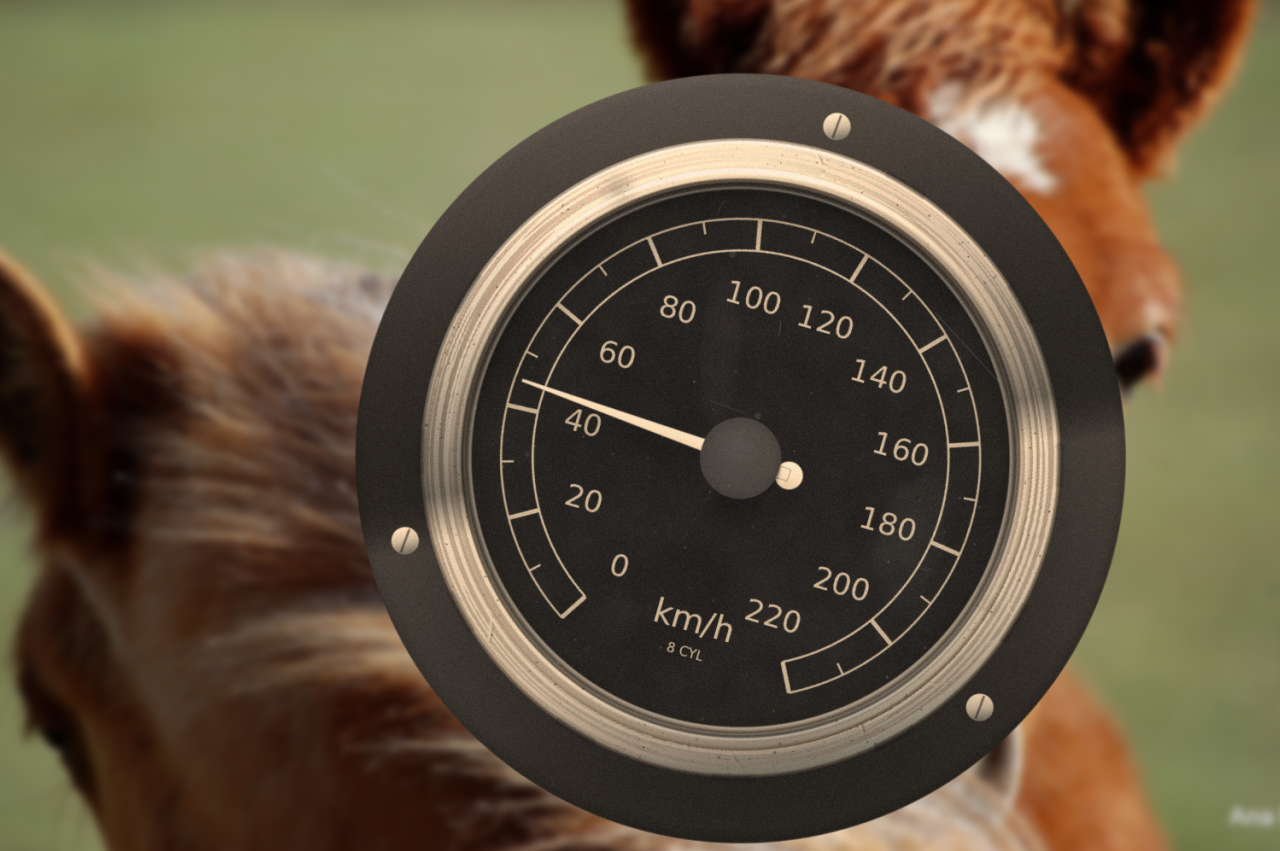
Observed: **45** km/h
